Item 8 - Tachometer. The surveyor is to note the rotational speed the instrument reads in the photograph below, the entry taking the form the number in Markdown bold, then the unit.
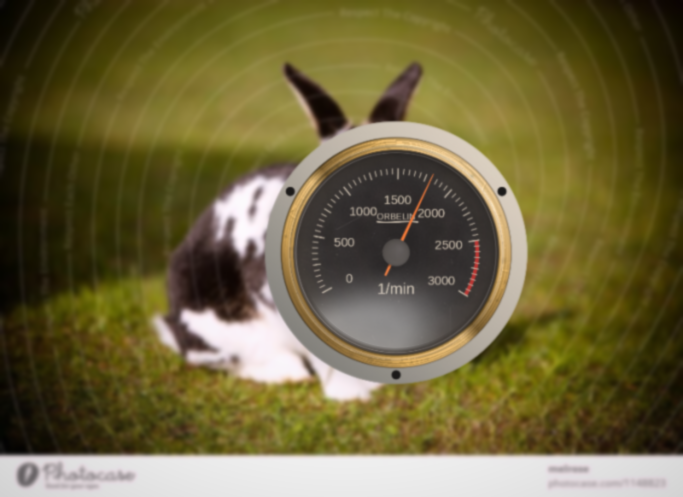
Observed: **1800** rpm
